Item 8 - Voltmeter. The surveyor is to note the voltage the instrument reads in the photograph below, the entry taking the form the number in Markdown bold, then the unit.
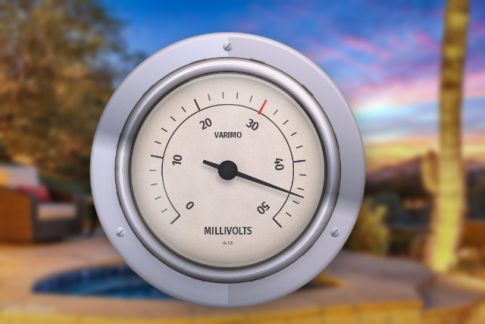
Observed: **45** mV
